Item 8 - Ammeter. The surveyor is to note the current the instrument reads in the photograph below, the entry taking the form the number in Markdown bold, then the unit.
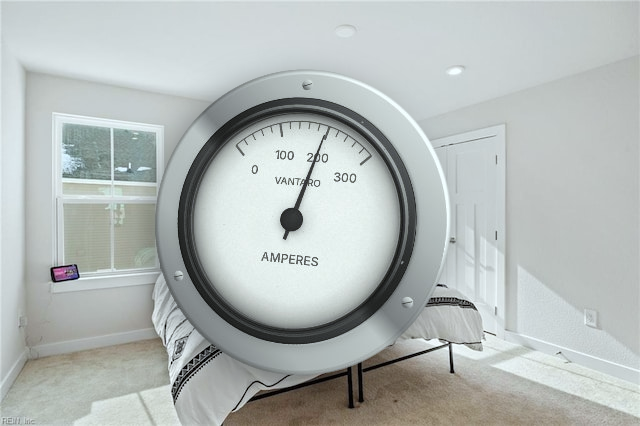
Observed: **200** A
